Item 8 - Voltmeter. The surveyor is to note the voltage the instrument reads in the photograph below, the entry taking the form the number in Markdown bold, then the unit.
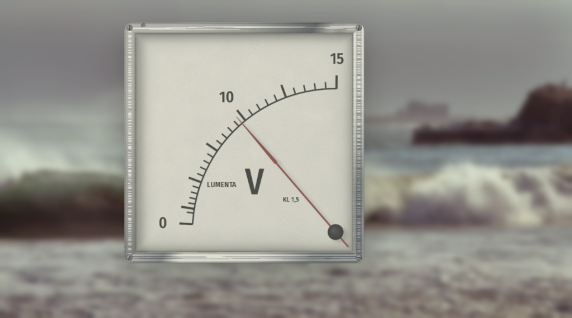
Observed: **9.75** V
